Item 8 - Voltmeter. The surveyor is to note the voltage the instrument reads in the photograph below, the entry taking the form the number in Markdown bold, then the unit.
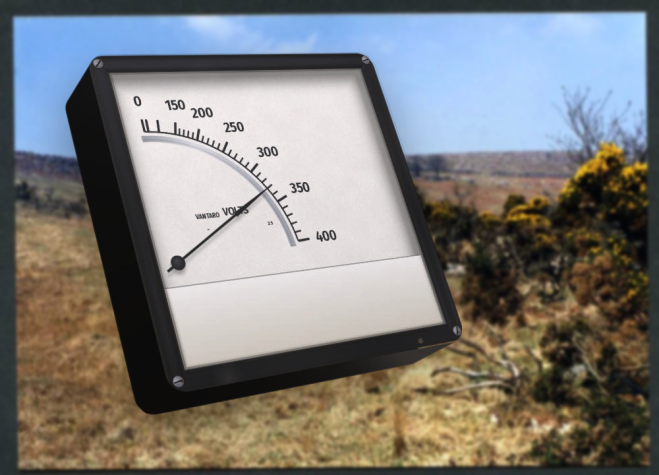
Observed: **330** V
